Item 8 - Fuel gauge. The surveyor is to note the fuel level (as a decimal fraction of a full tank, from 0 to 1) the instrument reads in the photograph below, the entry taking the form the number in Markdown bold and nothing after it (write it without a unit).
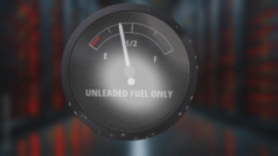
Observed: **0.375**
